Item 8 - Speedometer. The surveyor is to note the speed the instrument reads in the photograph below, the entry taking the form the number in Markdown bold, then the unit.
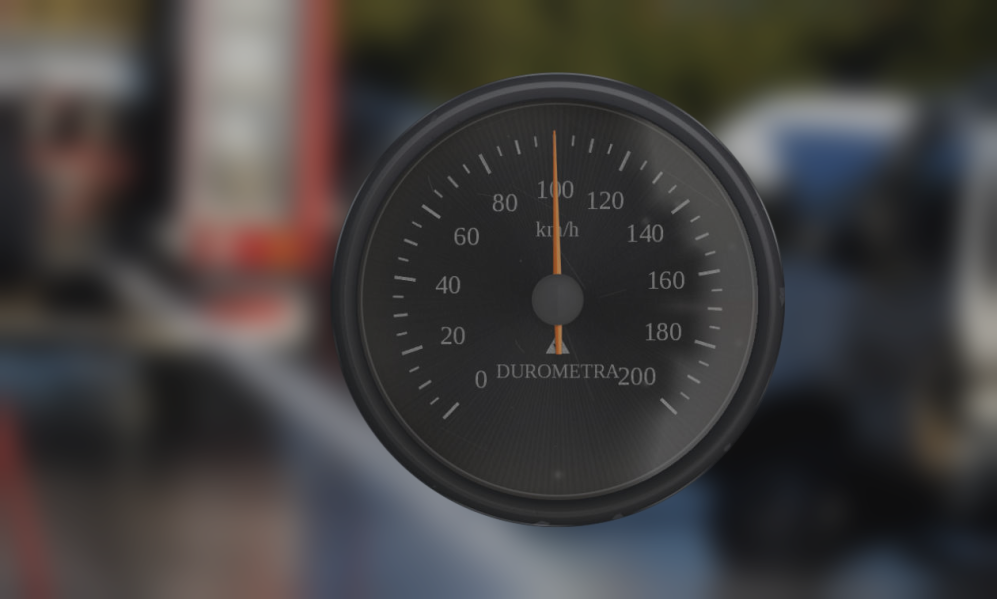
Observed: **100** km/h
